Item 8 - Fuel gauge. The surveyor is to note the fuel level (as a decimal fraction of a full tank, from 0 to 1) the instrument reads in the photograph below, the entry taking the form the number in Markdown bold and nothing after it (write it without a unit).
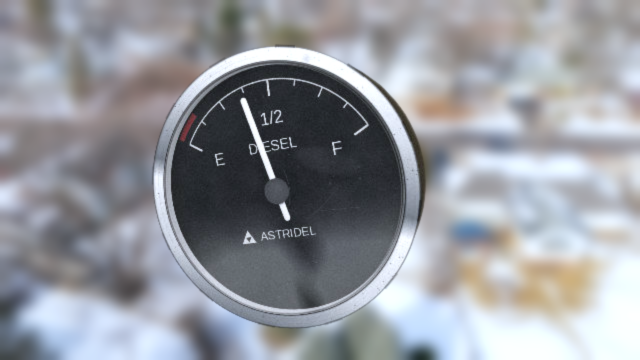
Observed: **0.375**
